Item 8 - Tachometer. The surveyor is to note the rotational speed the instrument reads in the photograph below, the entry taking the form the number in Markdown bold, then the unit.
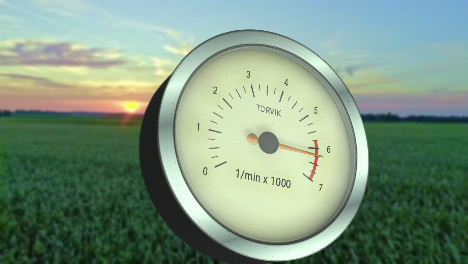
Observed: **6250** rpm
